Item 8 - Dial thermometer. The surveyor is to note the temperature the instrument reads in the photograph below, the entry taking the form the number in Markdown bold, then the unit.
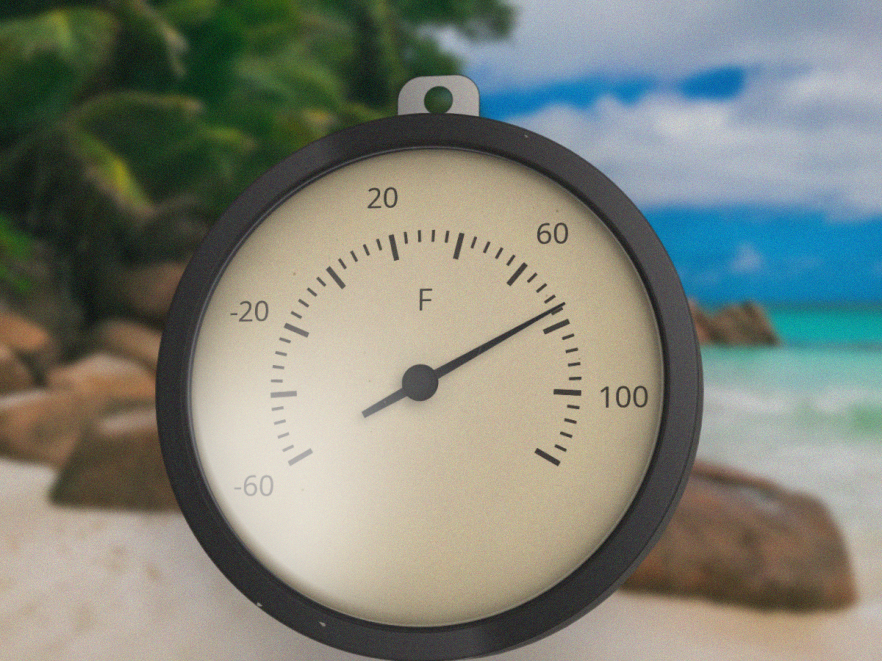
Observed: **76** °F
